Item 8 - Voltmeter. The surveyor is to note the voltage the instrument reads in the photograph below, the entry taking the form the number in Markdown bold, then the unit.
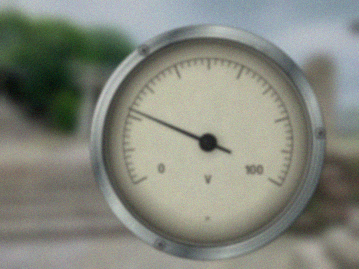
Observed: **22** V
